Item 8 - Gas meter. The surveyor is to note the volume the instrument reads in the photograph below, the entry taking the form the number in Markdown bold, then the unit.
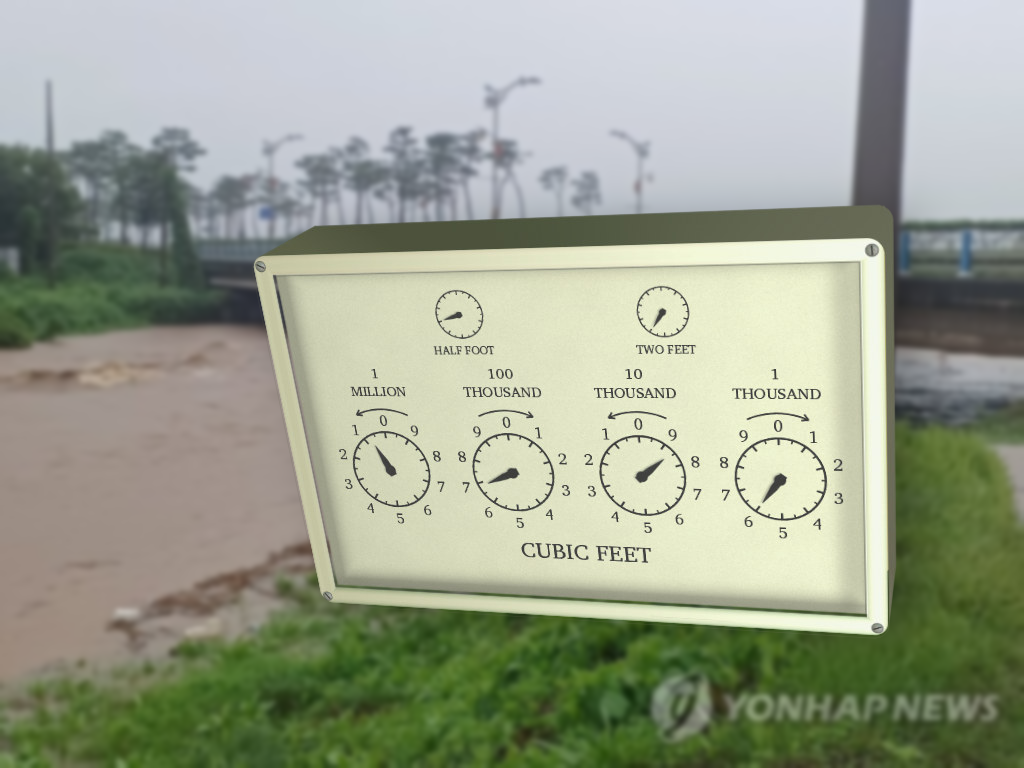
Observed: **68600** ft³
